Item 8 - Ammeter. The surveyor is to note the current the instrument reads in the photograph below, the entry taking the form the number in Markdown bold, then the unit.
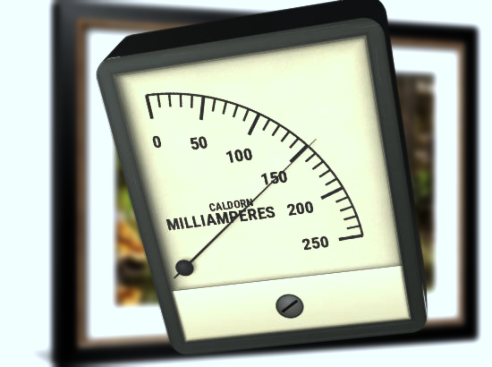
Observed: **150** mA
